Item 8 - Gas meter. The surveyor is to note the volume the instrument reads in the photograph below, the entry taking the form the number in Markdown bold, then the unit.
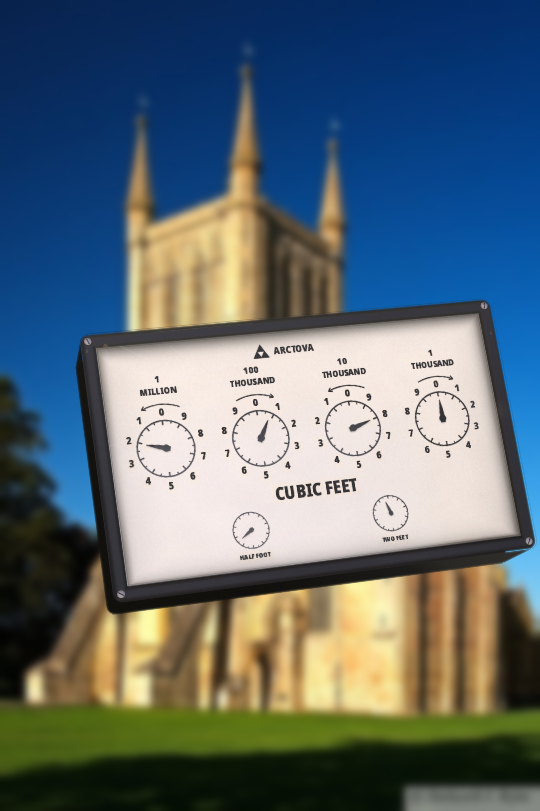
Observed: **208000** ft³
